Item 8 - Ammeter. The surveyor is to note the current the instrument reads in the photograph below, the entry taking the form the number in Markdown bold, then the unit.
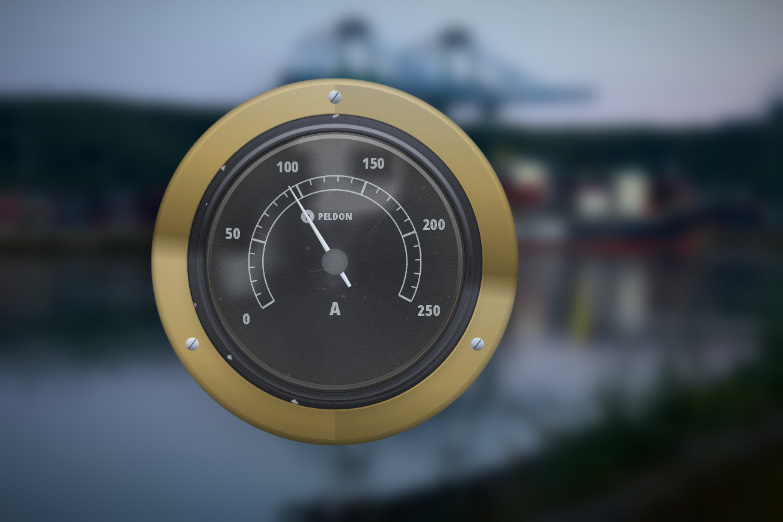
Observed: **95** A
